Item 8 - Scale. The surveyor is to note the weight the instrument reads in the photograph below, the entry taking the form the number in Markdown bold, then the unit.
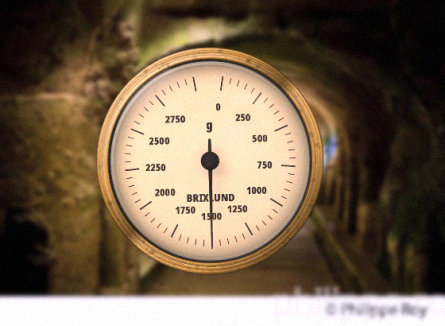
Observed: **1500** g
